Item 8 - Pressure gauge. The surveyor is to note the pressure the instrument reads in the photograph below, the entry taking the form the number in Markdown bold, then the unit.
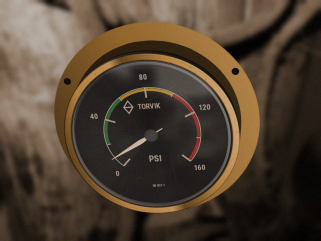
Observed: **10** psi
